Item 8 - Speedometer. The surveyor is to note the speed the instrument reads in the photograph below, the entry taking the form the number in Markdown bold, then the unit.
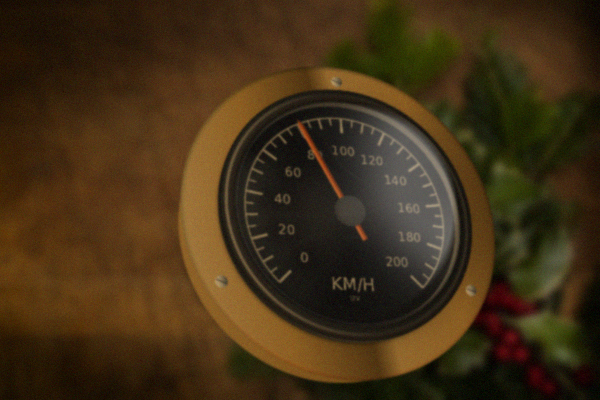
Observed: **80** km/h
